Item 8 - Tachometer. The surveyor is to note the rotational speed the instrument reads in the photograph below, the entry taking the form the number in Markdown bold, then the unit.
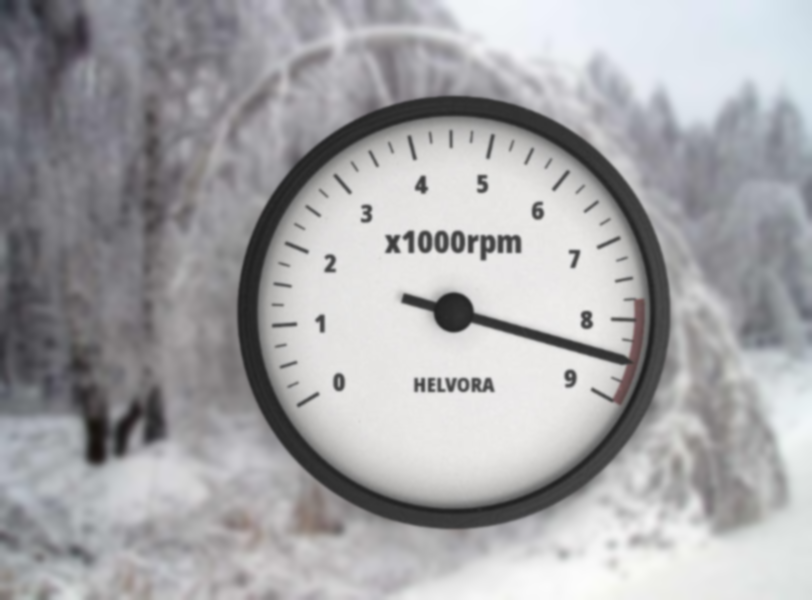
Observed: **8500** rpm
